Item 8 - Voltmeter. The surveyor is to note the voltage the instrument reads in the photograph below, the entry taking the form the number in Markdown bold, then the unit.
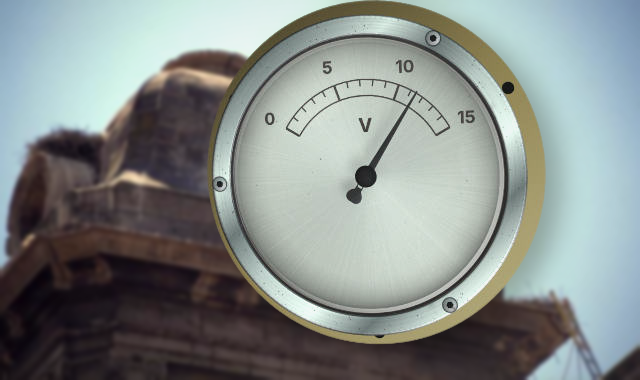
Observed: **11.5** V
